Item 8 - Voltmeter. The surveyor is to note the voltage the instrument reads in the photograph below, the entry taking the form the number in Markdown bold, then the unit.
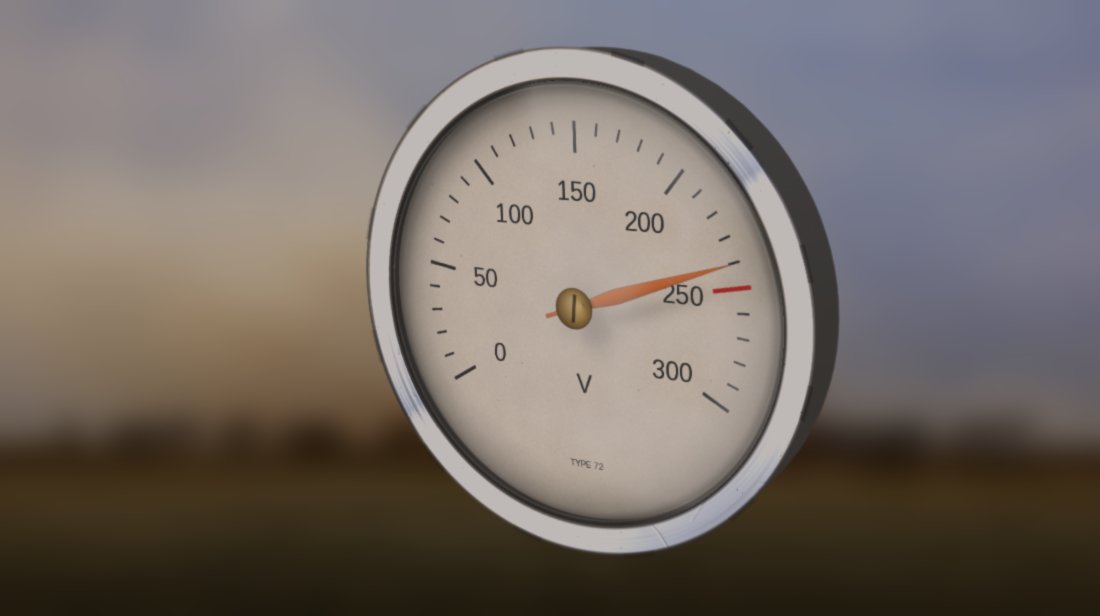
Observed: **240** V
